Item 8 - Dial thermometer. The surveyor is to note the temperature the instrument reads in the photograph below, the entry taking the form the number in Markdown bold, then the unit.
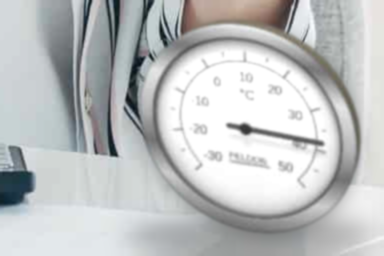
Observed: **37.5** °C
